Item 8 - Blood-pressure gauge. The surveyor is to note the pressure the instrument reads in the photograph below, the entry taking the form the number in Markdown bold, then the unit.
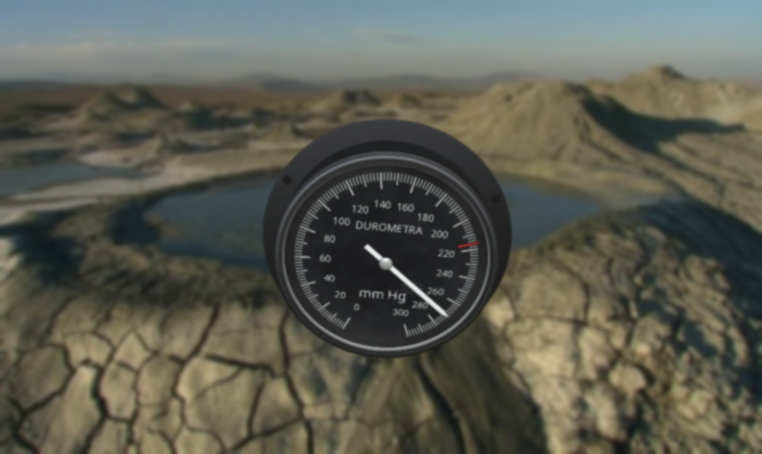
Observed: **270** mmHg
